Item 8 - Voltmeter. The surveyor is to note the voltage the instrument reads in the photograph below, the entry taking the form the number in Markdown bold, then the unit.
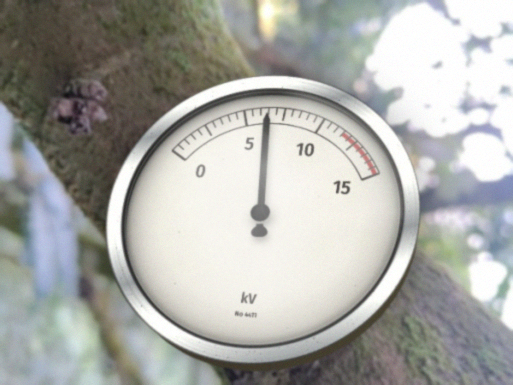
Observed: **6.5** kV
